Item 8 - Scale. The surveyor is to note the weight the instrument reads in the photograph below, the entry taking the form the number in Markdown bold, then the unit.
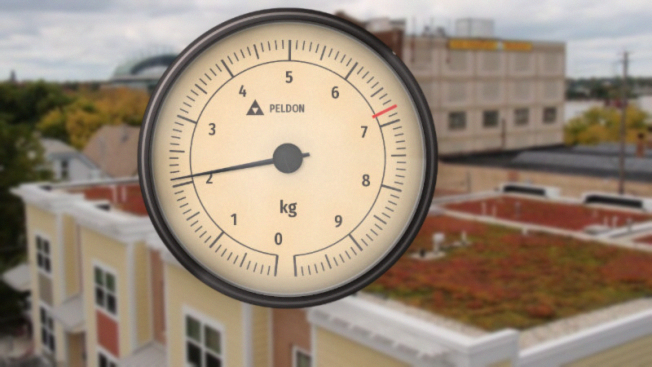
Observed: **2.1** kg
